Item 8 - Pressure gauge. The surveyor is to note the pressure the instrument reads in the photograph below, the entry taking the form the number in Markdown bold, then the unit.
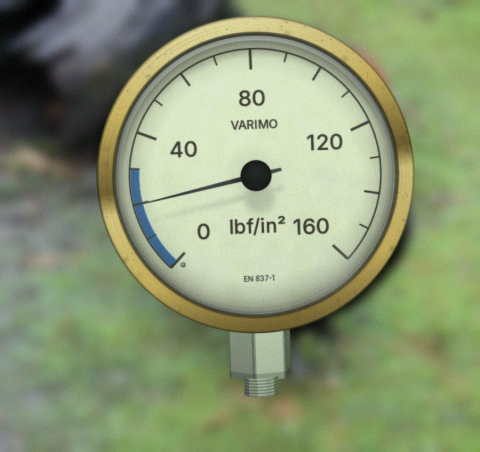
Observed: **20** psi
